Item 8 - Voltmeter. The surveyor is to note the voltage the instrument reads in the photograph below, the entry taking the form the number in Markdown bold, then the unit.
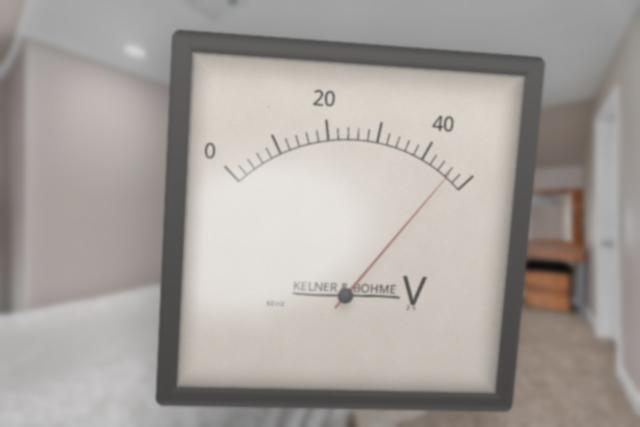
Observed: **46** V
